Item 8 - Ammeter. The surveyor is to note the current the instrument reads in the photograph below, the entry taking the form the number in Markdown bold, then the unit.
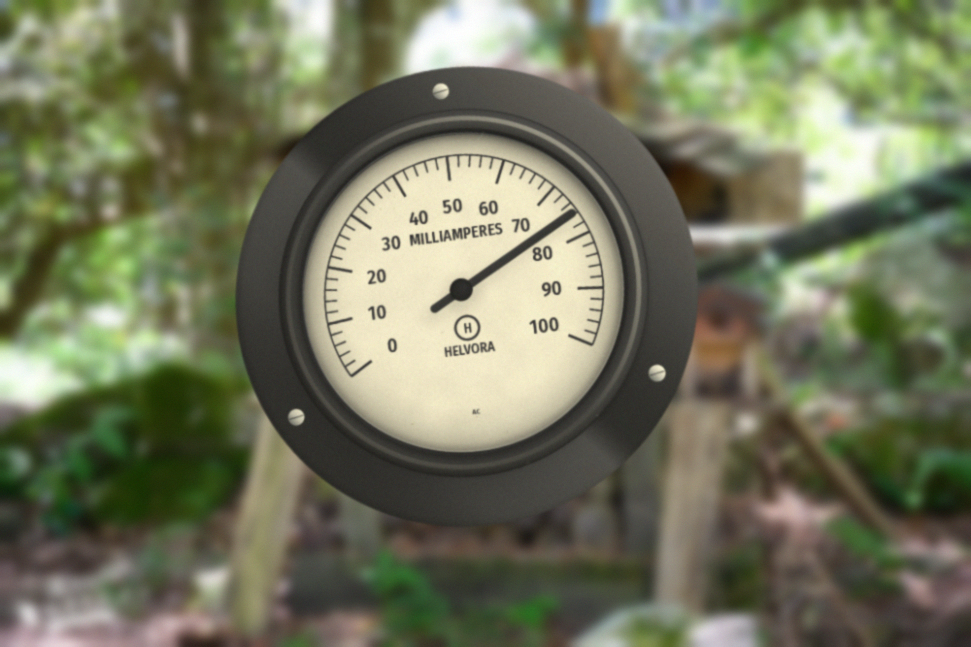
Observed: **76** mA
